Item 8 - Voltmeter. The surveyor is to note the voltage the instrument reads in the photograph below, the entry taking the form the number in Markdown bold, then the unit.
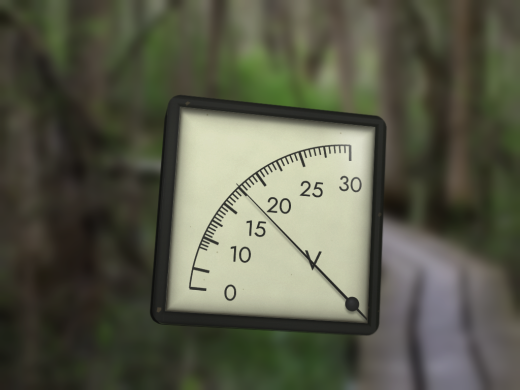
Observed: **17.5** V
